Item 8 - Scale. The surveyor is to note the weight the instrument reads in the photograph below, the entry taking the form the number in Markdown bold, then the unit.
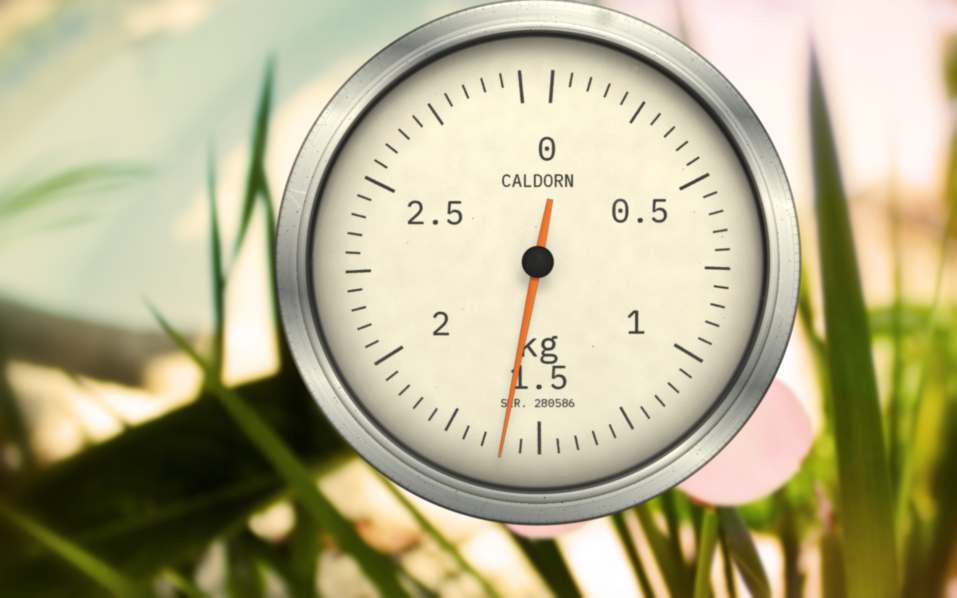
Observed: **1.6** kg
